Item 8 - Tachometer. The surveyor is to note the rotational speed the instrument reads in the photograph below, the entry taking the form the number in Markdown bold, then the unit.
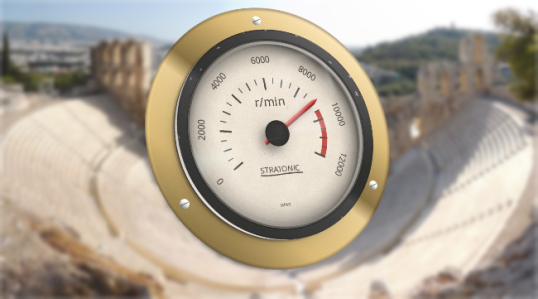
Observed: **9000** rpm
